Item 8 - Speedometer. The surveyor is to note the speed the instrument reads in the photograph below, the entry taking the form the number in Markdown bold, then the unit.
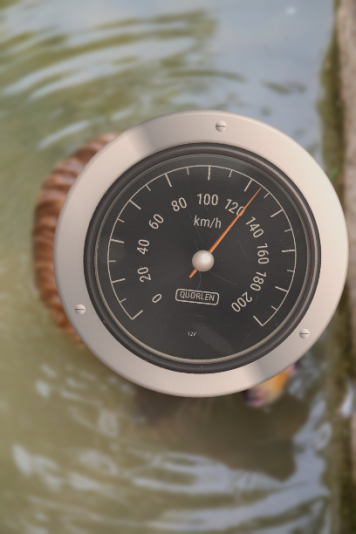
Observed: **125** km/h
